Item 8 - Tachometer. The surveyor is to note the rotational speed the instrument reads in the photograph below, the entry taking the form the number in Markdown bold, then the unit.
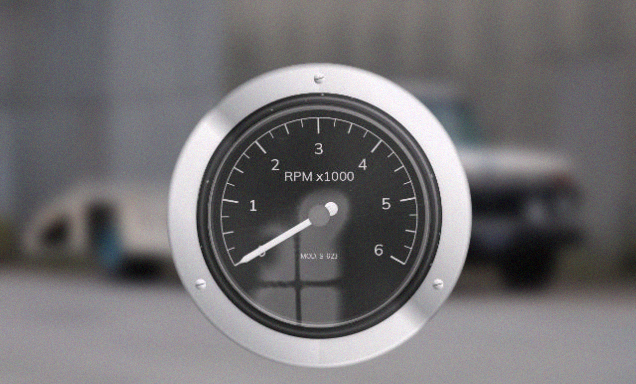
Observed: **0** rpm
